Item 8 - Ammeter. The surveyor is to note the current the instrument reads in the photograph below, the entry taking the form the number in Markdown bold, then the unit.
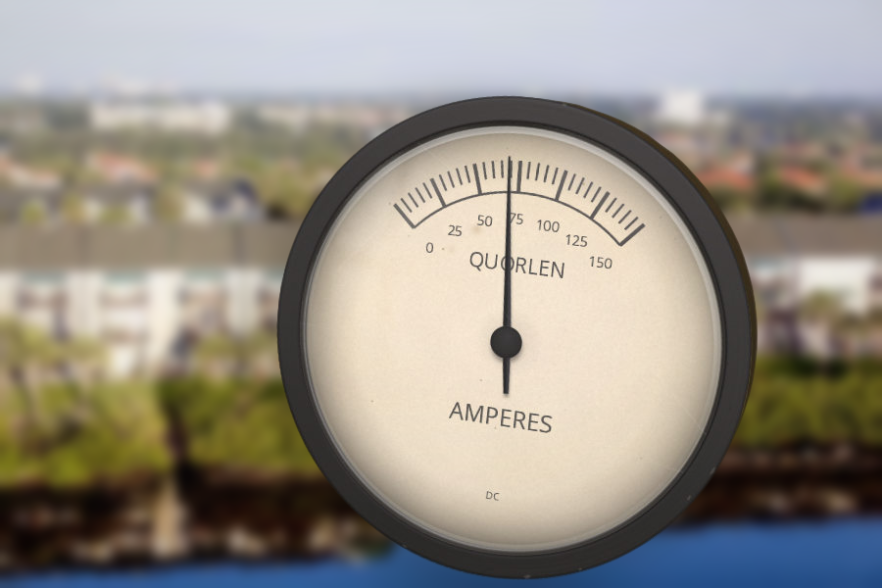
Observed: **70** A
